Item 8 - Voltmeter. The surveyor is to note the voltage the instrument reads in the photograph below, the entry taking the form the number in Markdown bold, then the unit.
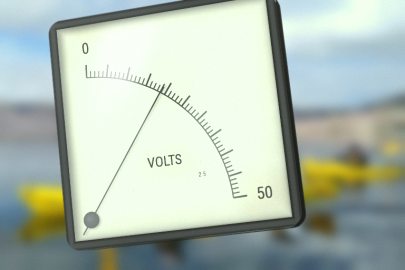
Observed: **19** V
